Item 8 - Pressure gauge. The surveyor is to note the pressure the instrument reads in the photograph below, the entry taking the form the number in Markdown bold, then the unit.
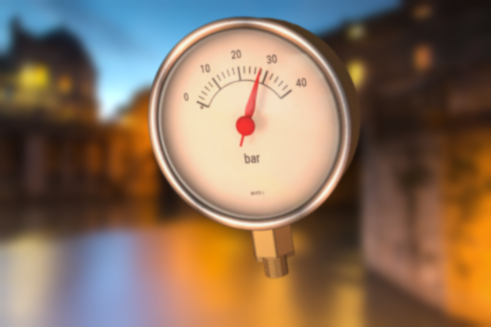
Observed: **28** bar
